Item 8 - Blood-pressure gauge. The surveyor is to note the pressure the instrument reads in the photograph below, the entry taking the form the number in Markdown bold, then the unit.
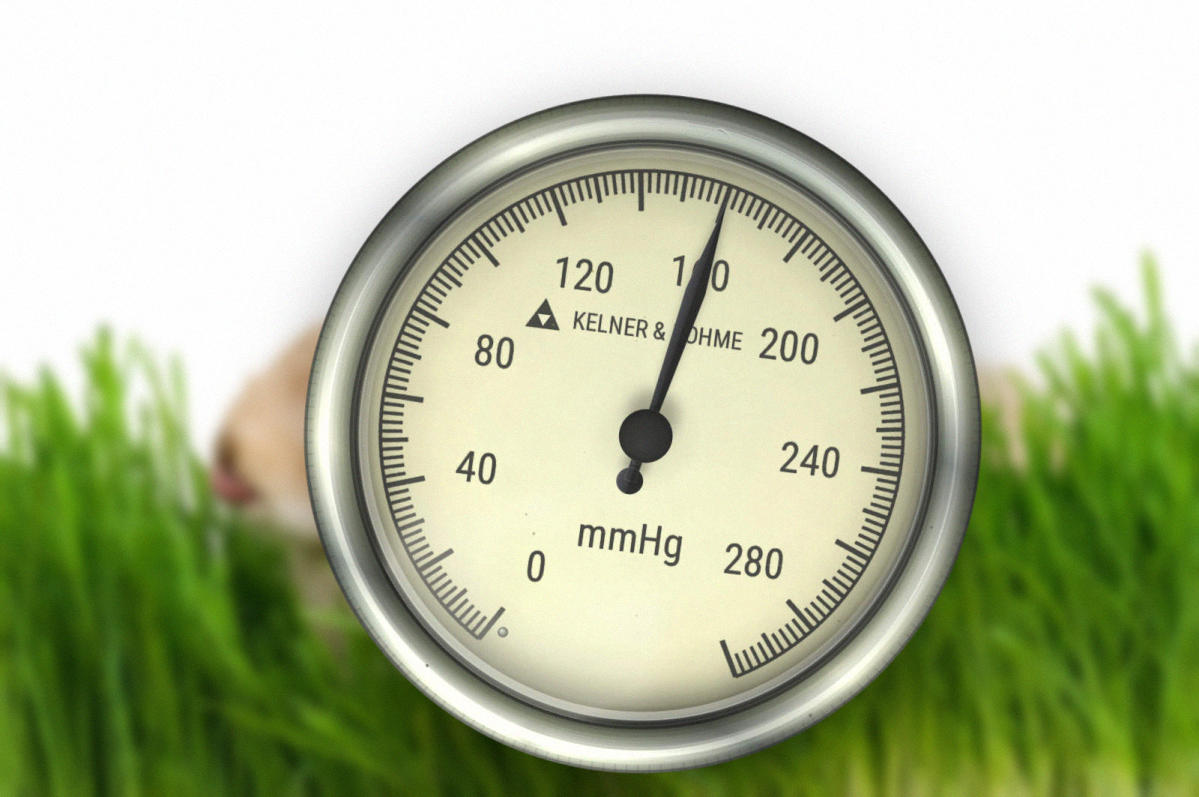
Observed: **160** mmHg
